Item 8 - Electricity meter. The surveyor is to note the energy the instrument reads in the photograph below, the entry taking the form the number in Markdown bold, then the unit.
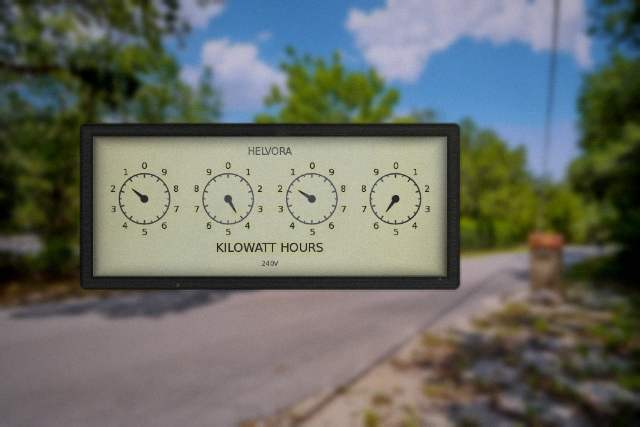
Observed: **1416** kWh
